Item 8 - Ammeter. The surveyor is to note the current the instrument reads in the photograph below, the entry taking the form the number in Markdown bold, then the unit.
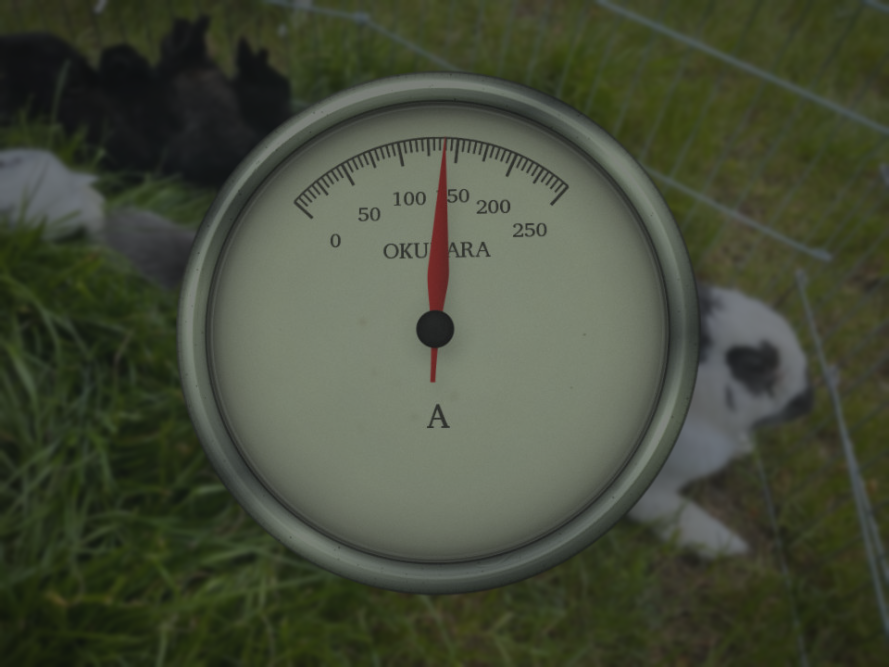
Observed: **140** A
